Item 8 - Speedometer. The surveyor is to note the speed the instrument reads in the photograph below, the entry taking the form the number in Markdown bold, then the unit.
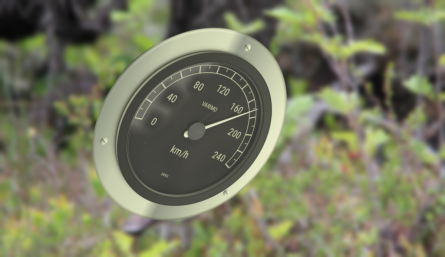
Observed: **170** km/h
